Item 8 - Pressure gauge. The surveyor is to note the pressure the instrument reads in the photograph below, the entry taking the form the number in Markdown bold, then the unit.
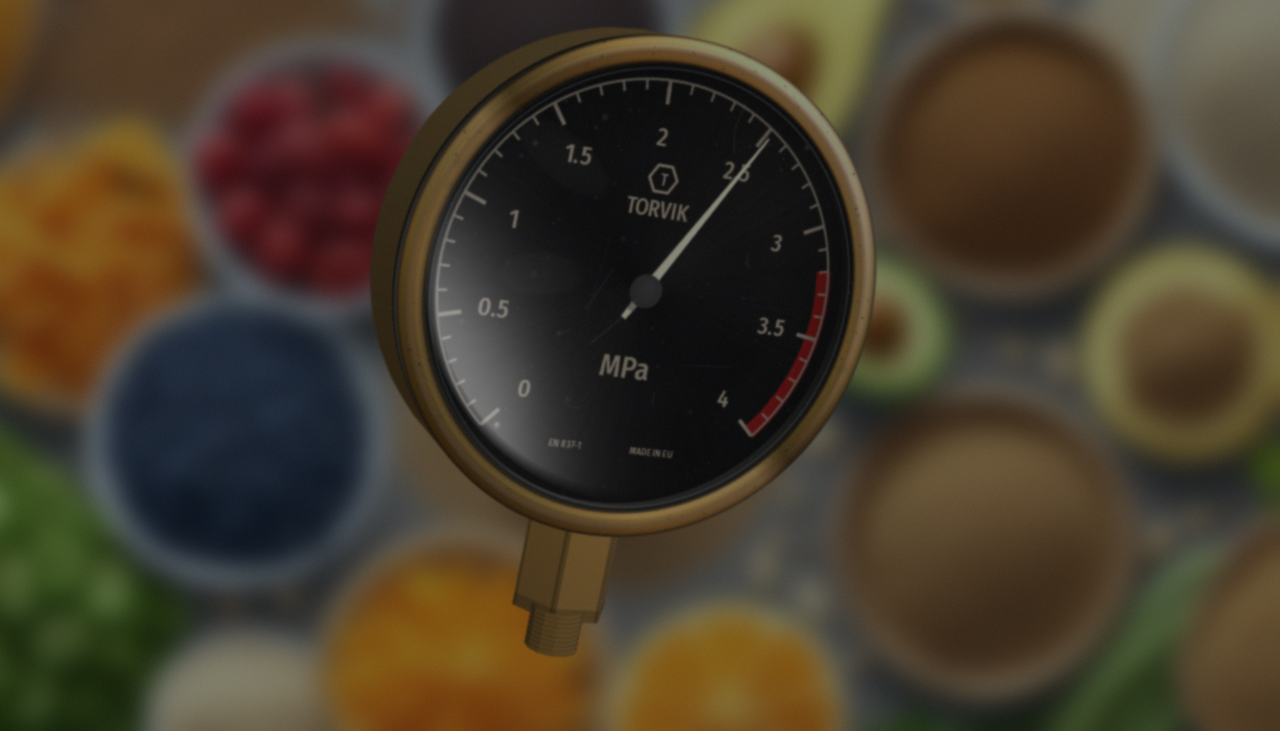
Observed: **2.5** MPa
